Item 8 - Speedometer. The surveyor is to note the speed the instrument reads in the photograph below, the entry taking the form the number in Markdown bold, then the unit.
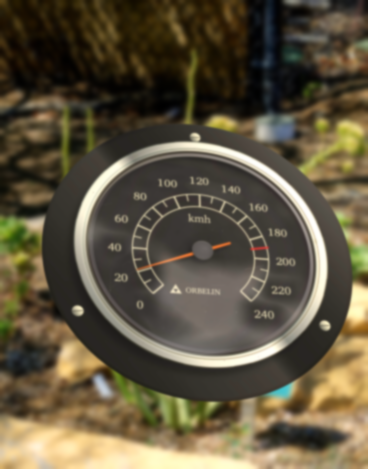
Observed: **20** km/h
